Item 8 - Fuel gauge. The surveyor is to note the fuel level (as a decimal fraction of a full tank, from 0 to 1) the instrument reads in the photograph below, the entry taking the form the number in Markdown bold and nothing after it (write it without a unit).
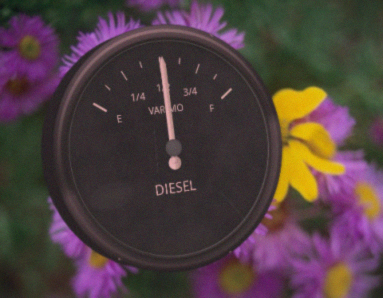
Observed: **0.5**
